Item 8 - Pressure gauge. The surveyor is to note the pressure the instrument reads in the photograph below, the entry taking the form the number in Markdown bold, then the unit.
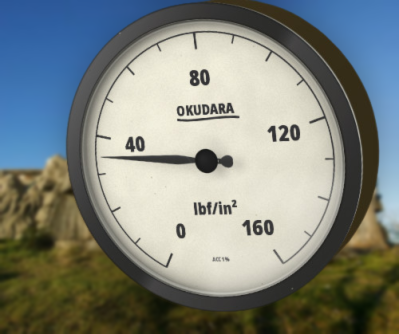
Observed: **35** psi
